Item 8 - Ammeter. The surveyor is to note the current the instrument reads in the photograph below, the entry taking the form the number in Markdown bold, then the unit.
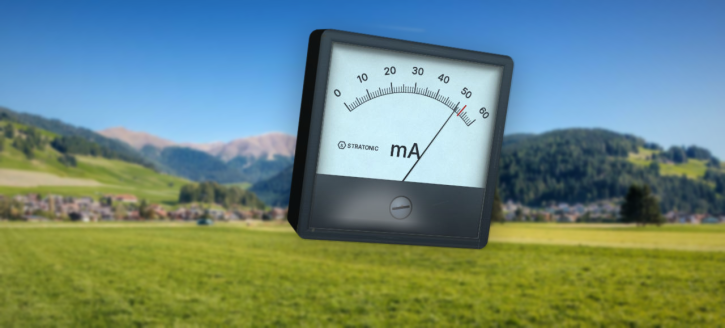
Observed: **50** mA
